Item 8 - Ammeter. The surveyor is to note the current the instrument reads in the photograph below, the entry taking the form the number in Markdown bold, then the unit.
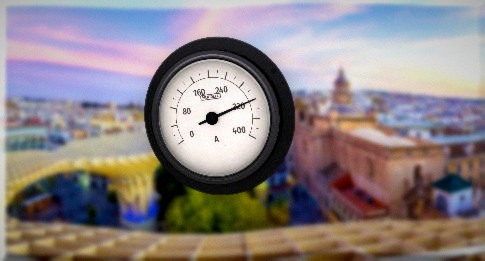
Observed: **320** A
